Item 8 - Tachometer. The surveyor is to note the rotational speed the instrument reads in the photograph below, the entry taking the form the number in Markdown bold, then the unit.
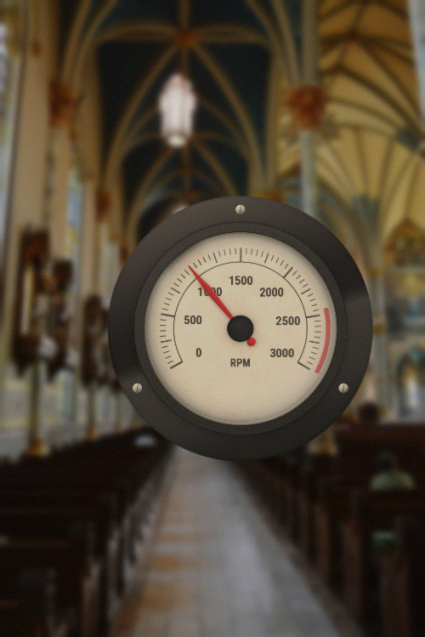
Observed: **1000** rpm
